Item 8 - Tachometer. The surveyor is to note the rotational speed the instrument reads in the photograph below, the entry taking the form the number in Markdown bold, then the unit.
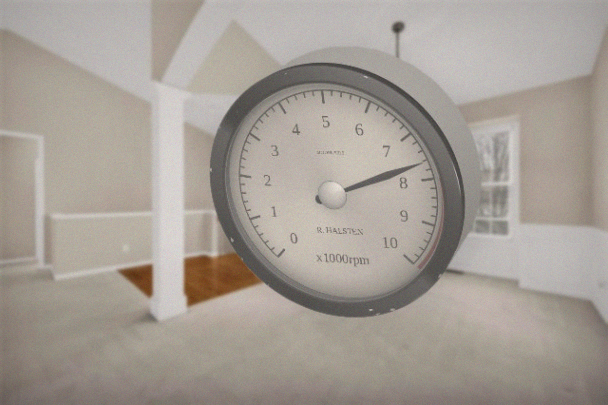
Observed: **7600** rpm
